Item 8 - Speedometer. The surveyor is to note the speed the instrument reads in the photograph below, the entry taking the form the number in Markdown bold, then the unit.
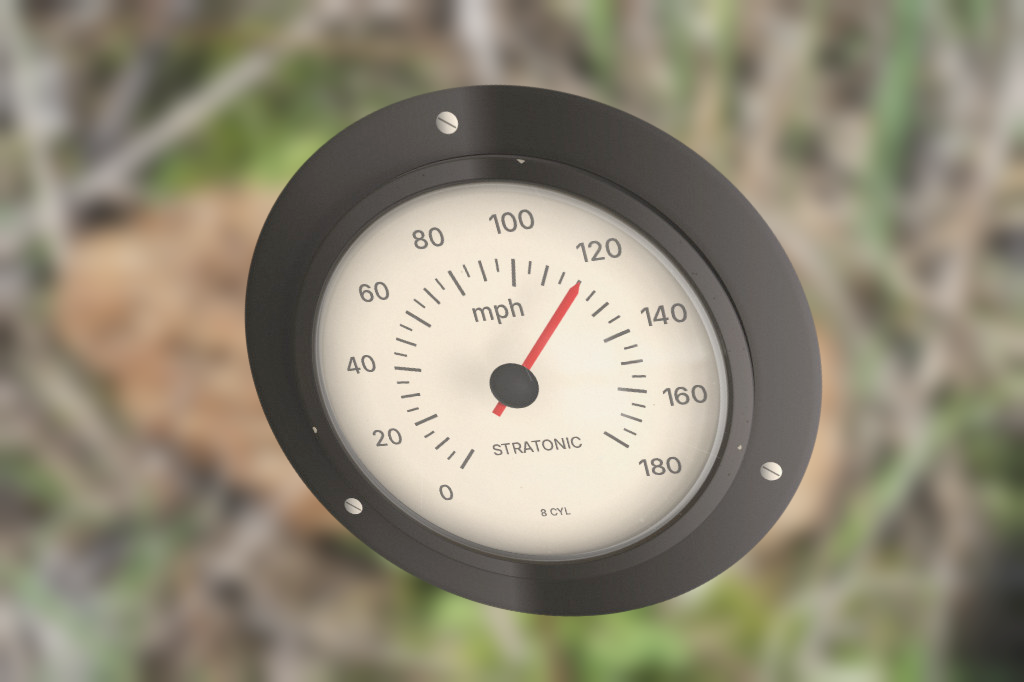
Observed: **120** mph
